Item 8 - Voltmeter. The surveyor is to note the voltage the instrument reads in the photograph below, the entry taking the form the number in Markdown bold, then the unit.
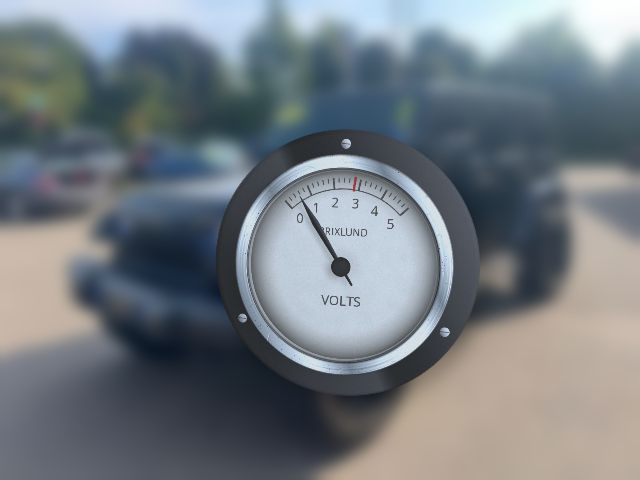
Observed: **0.6** V
